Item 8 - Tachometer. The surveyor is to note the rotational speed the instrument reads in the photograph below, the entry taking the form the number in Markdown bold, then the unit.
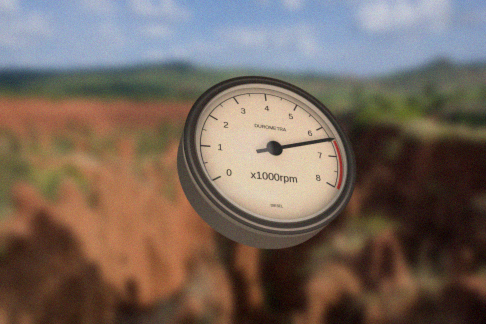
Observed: **6500** rpm
